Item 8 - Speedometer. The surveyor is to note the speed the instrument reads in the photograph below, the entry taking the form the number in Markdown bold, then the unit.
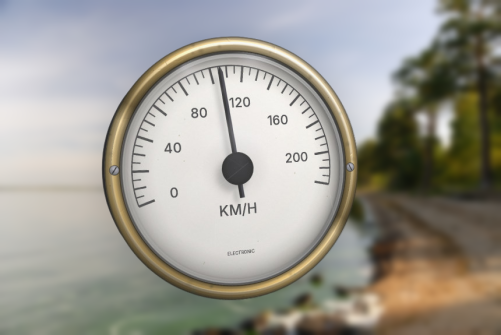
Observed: **105** km/h
